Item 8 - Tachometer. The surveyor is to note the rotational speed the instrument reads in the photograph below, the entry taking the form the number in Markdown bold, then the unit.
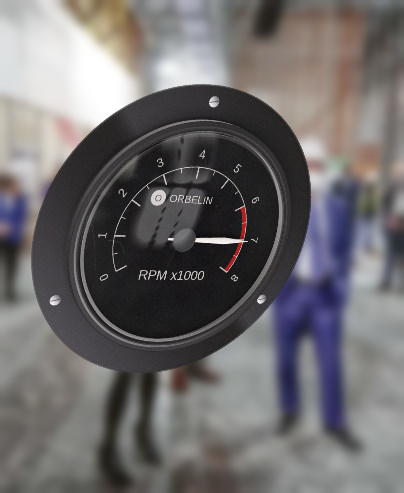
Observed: **7000** rpm
